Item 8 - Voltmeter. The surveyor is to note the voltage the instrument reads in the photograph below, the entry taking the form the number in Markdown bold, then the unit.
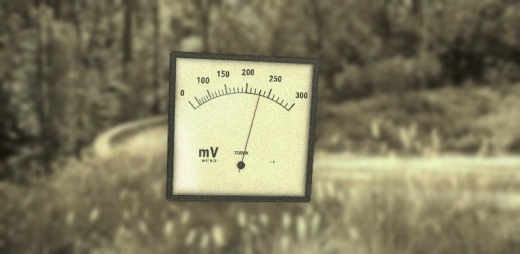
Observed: **230** mV
